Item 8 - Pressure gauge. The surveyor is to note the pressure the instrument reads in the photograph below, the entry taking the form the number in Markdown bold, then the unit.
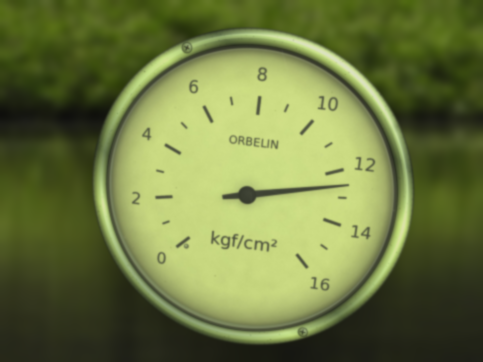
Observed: **12.5** kg/cm²
